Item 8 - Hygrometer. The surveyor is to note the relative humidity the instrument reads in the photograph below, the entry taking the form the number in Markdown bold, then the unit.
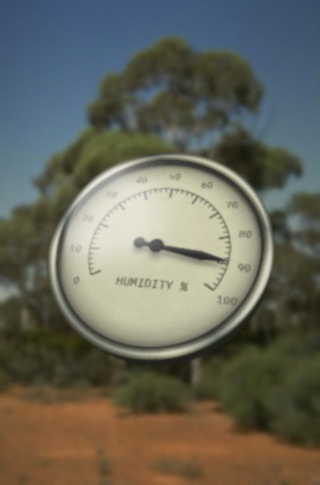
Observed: **90** %
